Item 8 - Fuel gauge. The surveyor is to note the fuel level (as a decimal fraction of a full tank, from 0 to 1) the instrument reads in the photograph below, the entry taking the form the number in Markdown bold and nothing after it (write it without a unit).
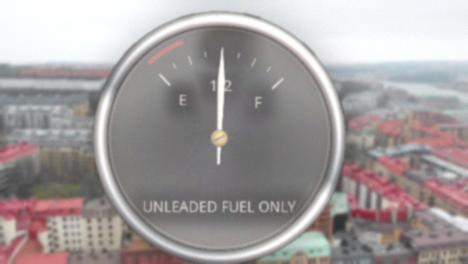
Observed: **0.5**
